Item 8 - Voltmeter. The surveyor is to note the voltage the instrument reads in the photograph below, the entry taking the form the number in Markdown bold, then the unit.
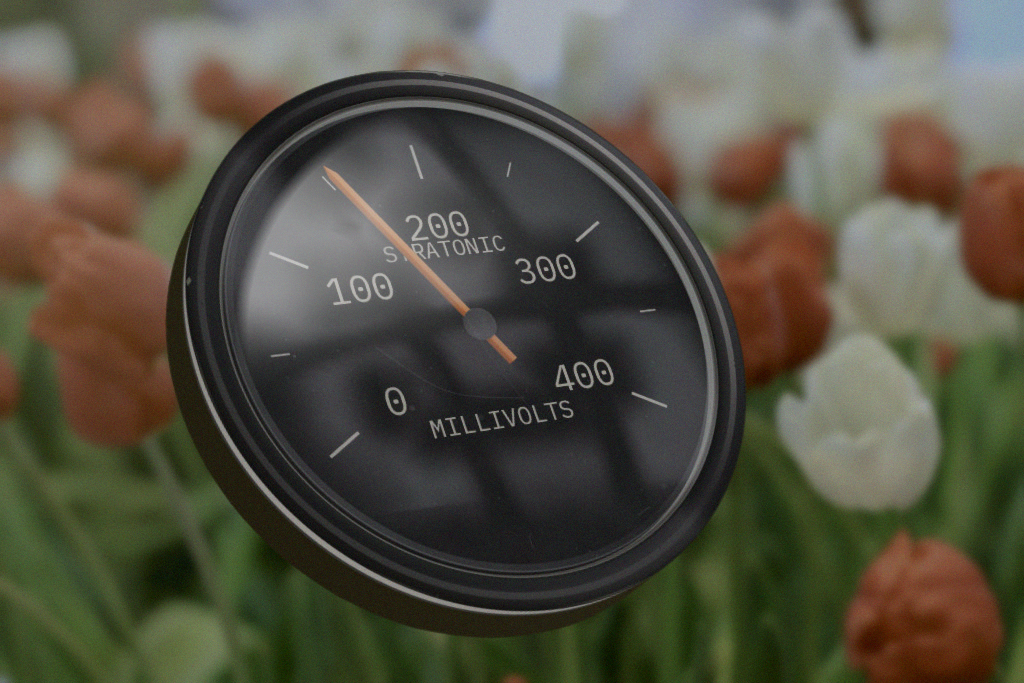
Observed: **150** mV
